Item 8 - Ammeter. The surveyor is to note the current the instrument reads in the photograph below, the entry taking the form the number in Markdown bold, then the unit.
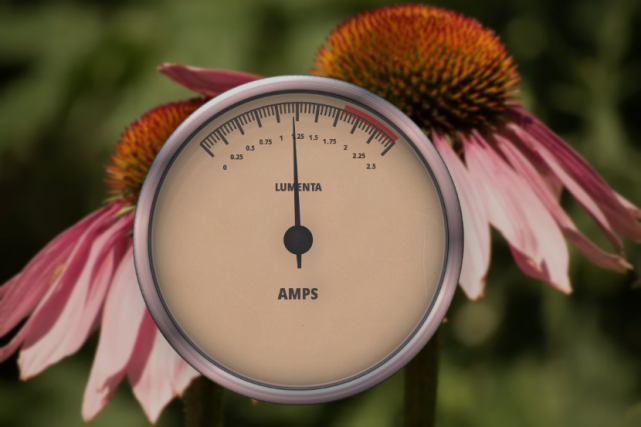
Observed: **1.2** A
